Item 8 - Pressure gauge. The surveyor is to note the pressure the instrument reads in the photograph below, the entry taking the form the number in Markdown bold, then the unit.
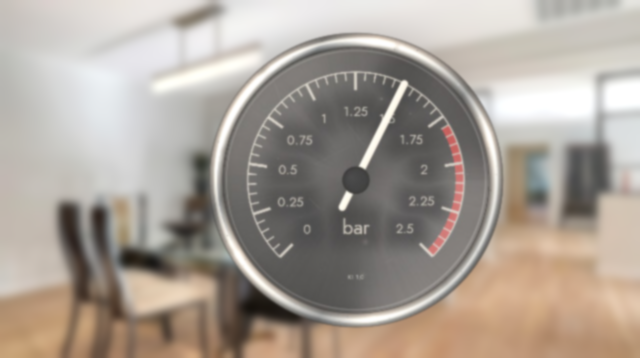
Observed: **1.5** bar
